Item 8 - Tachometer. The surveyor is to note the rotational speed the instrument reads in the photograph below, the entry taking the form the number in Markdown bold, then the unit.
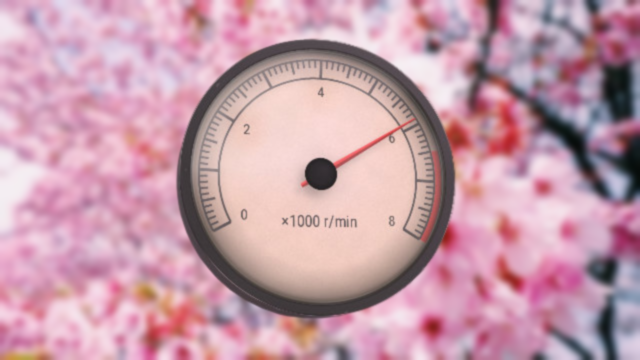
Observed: **5900** rpm
